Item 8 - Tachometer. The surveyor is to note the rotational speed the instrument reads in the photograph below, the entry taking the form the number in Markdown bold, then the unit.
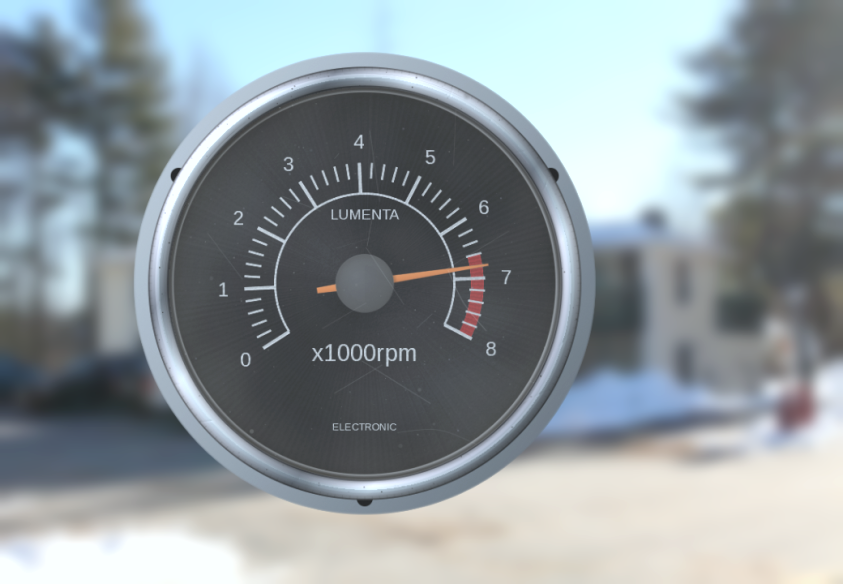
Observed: **6800** rpm
